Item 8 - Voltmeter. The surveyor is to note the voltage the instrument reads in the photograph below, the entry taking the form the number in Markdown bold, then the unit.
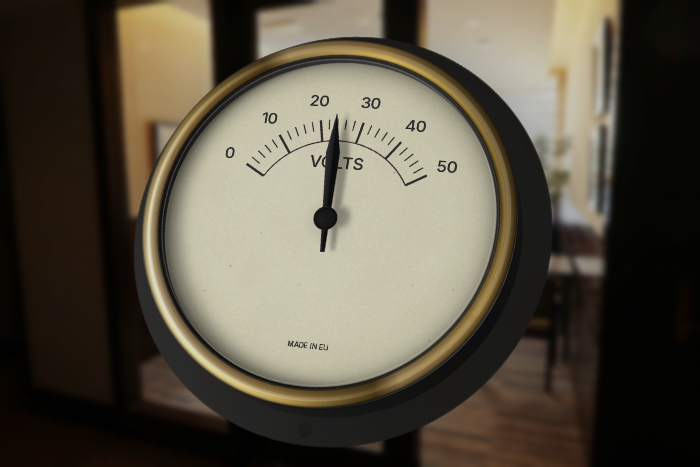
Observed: **24** V
